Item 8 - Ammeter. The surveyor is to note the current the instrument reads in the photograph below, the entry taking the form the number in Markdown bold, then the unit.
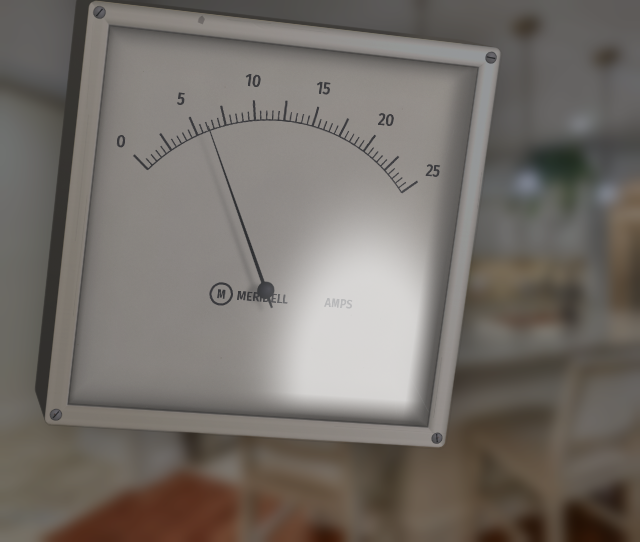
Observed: **6** A
